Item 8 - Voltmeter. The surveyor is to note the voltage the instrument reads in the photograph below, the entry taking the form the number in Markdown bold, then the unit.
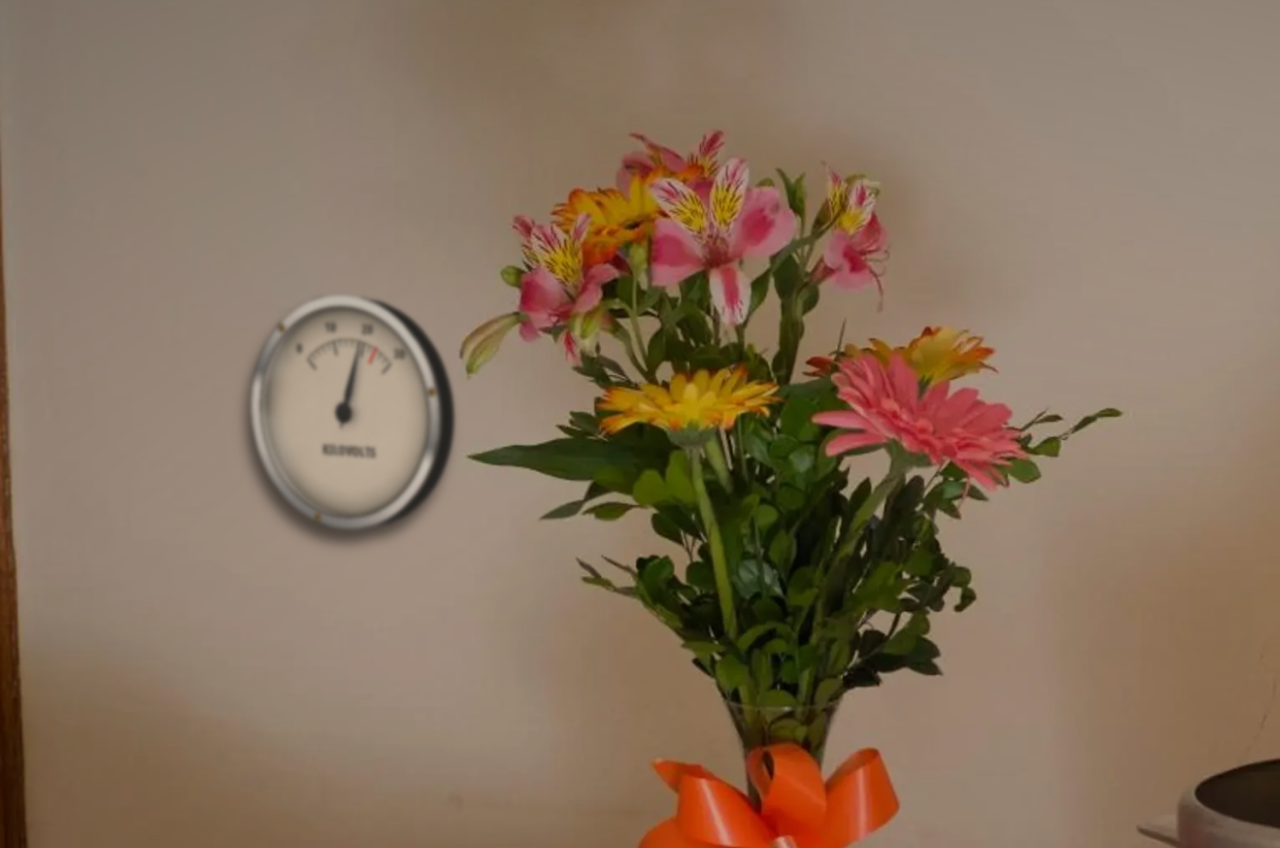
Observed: **20** kV
